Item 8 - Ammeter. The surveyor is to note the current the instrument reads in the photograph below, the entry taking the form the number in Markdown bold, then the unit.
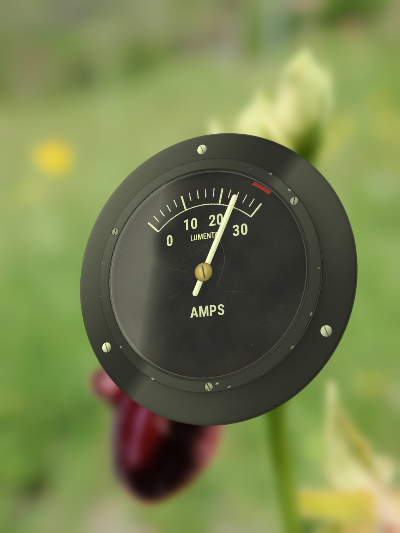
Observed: **24** A
